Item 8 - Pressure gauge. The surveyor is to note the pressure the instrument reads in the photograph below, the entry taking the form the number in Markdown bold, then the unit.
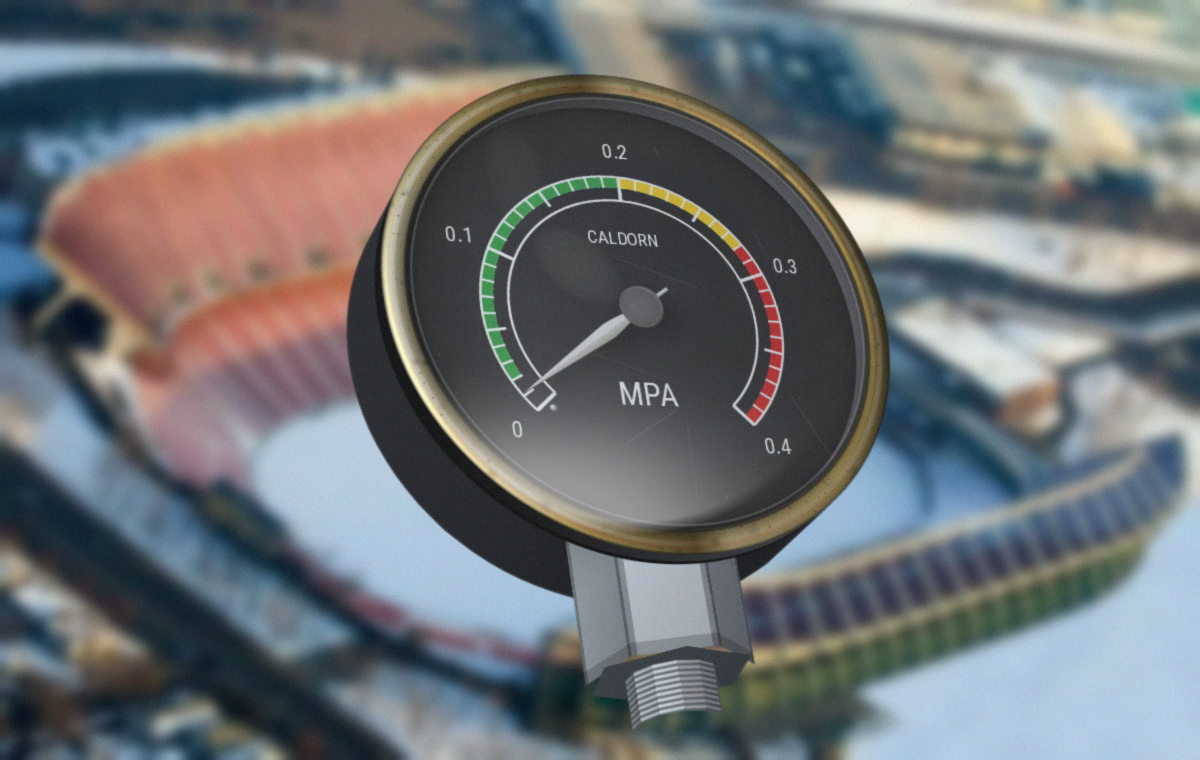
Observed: **0.01** MPa
